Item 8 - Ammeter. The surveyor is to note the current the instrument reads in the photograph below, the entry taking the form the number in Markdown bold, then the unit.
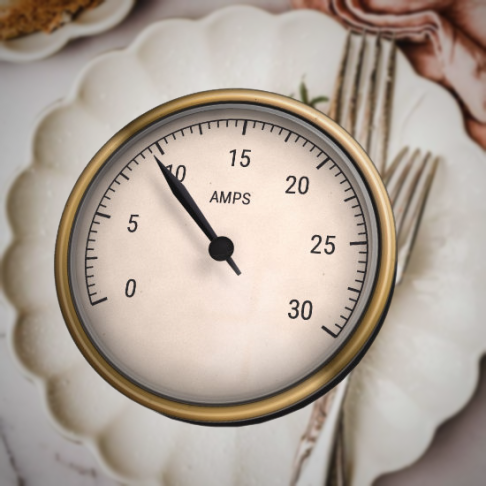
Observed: **9.5** A
